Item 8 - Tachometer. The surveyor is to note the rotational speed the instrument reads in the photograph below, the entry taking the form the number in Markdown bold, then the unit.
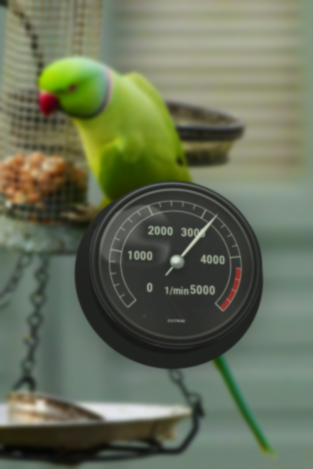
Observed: **3200** rpm
